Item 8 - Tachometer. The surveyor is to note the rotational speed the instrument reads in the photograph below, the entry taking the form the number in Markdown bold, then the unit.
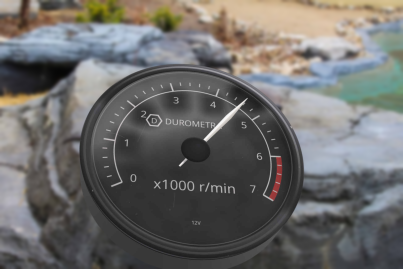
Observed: **4600** rpm
